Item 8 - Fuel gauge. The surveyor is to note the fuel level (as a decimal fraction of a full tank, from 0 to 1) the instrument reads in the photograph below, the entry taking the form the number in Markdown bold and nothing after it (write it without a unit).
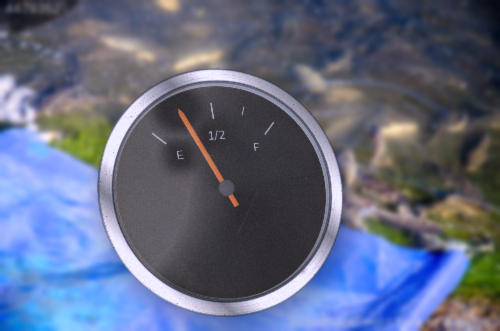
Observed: **0.25**
